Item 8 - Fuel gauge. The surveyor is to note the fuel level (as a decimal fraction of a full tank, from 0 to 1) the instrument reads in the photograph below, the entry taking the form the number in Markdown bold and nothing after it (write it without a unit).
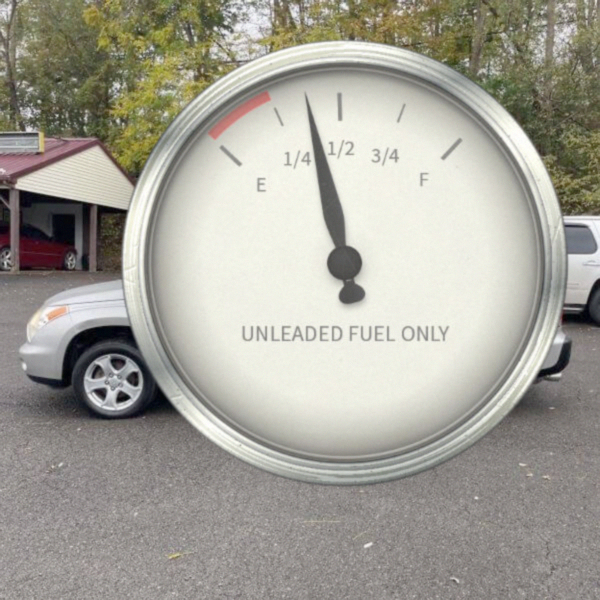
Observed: **0.375**
